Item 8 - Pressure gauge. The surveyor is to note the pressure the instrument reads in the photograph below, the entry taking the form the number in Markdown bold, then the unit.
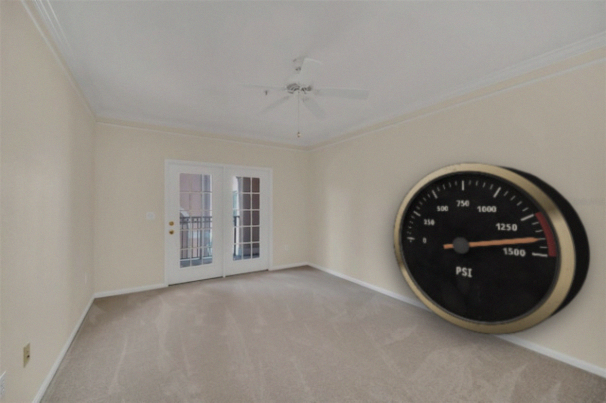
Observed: **1400** psi
